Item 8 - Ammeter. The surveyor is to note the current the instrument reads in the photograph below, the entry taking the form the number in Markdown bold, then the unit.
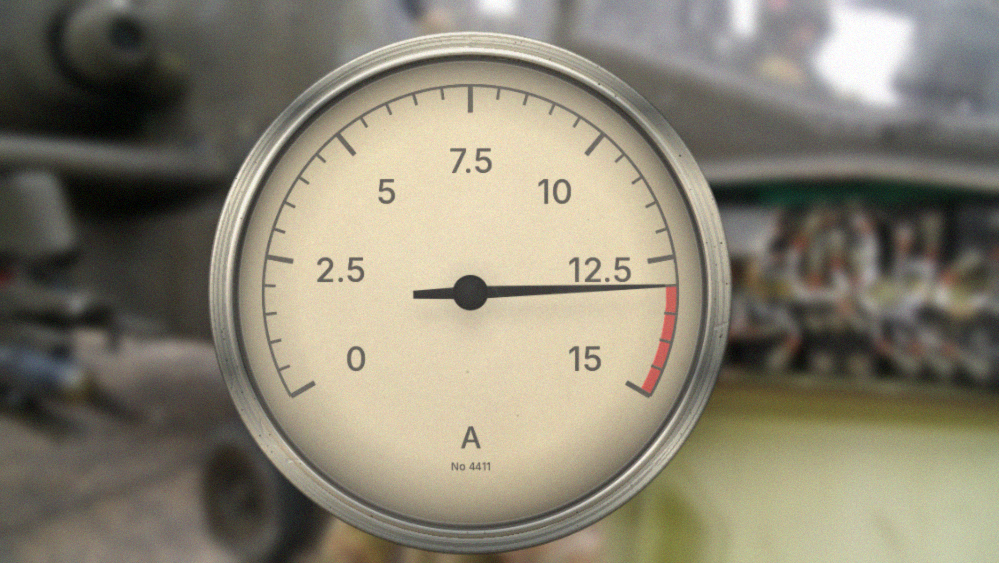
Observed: **13** A
